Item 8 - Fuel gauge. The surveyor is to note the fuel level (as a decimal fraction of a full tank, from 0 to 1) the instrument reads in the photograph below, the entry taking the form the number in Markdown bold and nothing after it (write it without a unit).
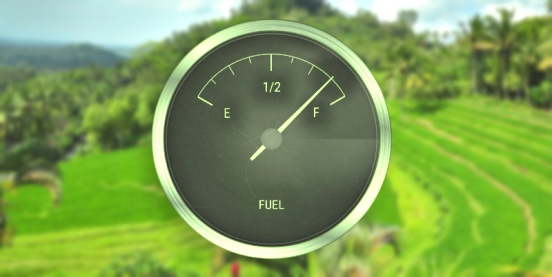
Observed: **0.875**
